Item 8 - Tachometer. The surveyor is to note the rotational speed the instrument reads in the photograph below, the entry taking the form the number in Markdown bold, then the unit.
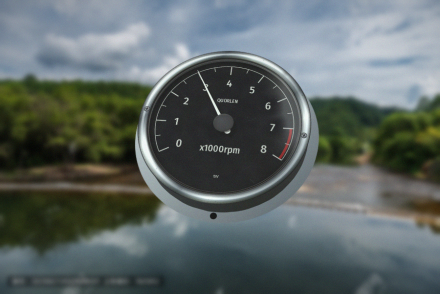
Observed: **3000** rpm
